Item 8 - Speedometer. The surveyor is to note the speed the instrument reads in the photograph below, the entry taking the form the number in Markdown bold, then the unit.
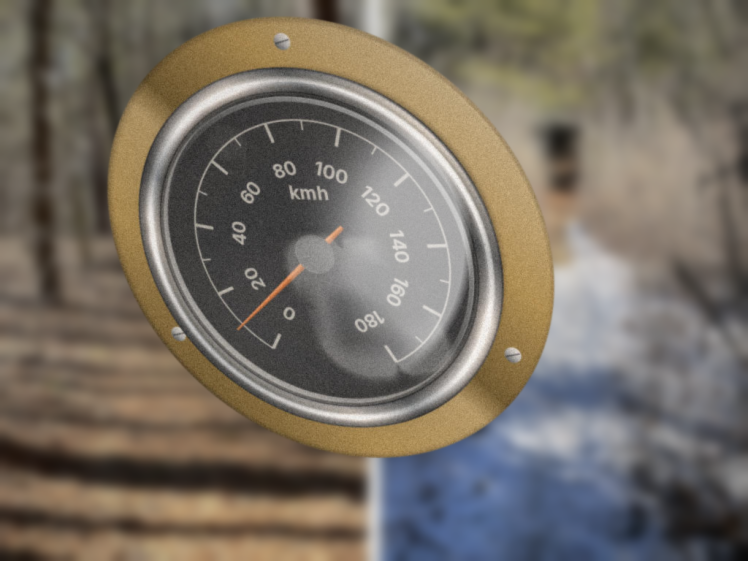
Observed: **10** km/h
